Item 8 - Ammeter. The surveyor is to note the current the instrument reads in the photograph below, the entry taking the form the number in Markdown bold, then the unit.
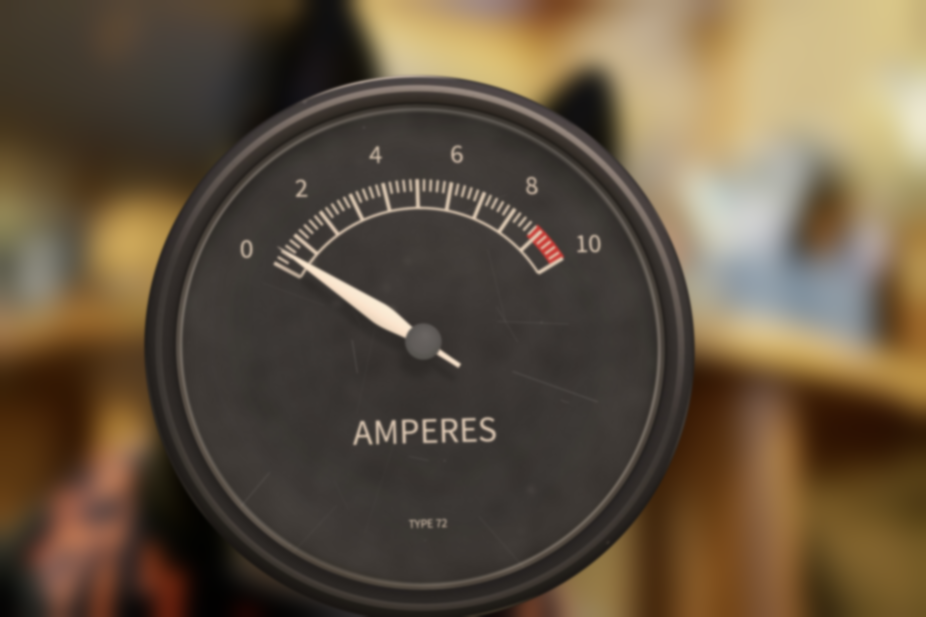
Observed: **0.4** A
